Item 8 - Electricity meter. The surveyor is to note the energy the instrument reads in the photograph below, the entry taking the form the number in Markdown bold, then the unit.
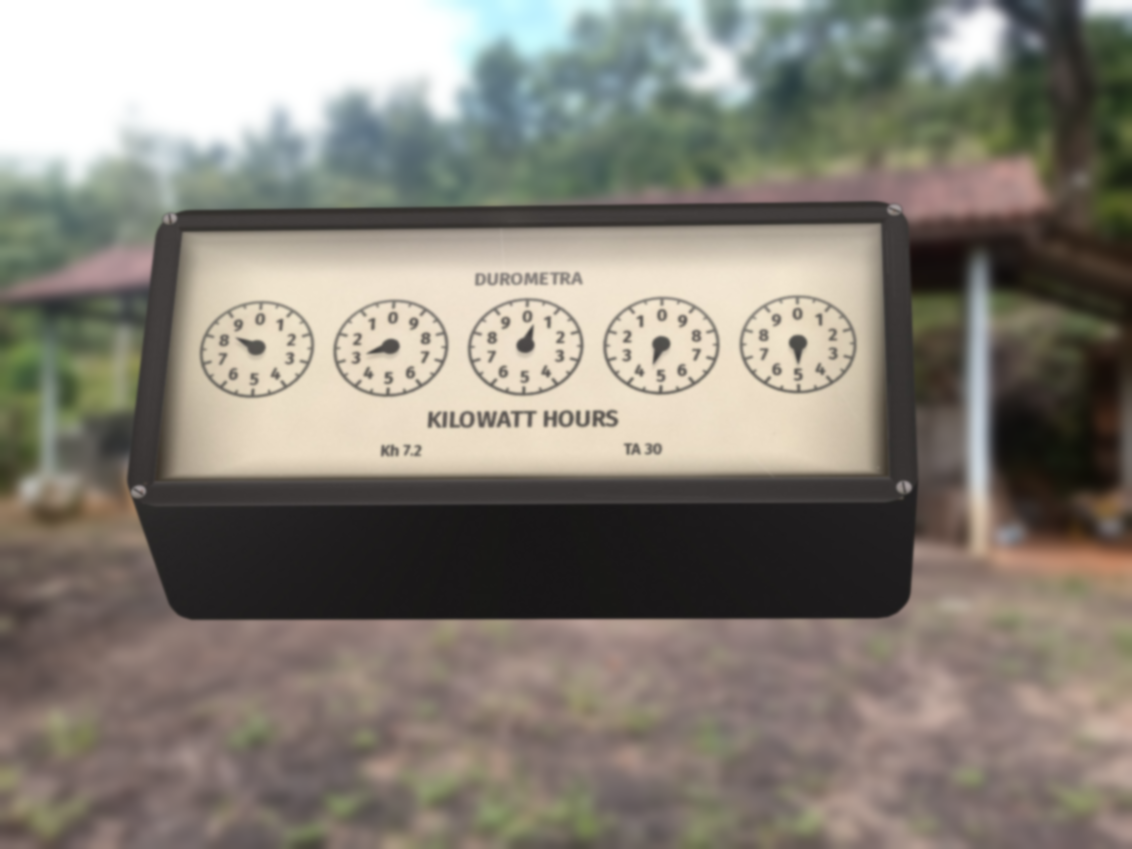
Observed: **83045** kWh
